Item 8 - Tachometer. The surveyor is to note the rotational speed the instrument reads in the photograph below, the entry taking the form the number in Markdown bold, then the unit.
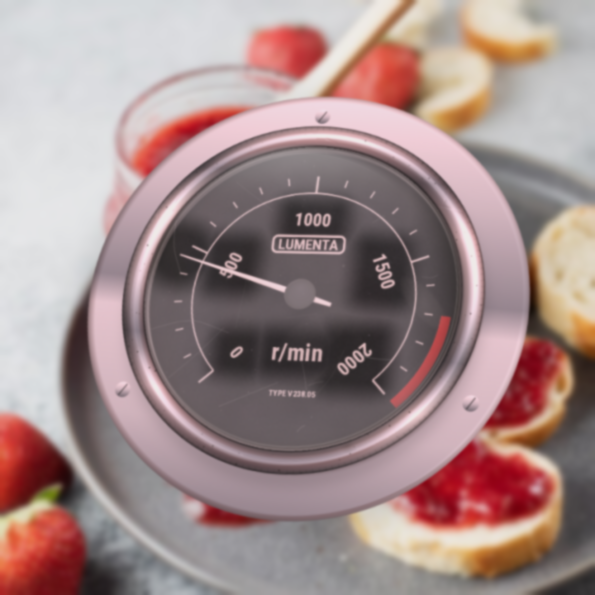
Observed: **450** rpm
